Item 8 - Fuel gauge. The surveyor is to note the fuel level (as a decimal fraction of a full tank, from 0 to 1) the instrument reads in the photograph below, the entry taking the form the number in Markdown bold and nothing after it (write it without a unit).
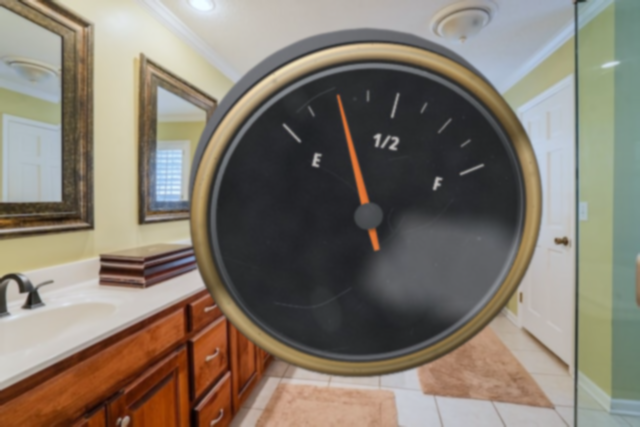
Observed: **0.25**
